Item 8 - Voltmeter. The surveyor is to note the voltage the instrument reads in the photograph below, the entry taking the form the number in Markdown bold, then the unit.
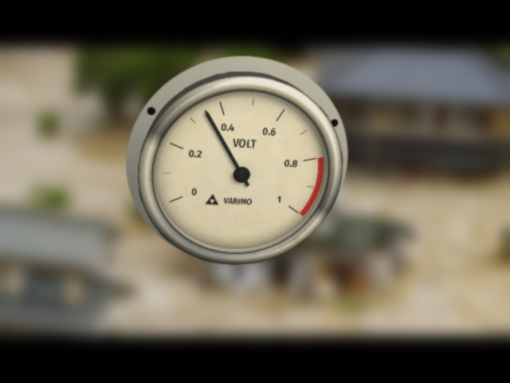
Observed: **0.35** V
